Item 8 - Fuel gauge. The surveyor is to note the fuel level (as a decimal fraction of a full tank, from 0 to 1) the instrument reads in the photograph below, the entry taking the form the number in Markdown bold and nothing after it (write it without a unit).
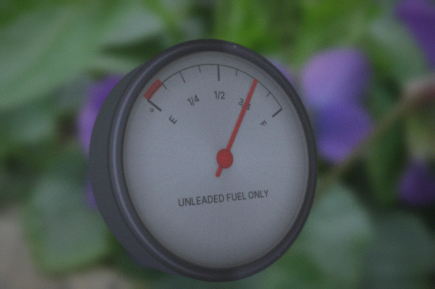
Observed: **0.75**
